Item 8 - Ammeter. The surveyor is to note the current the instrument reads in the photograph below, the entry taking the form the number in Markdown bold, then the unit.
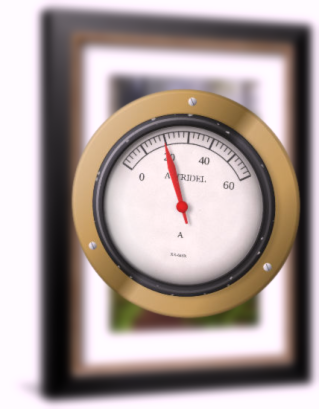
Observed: **20** A
